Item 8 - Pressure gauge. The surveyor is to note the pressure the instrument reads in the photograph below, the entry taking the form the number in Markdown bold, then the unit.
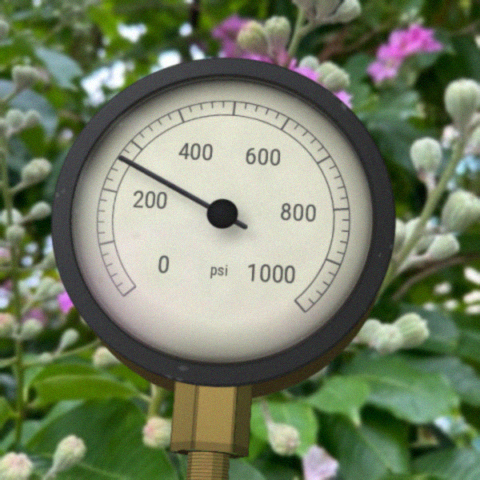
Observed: **260** psi
